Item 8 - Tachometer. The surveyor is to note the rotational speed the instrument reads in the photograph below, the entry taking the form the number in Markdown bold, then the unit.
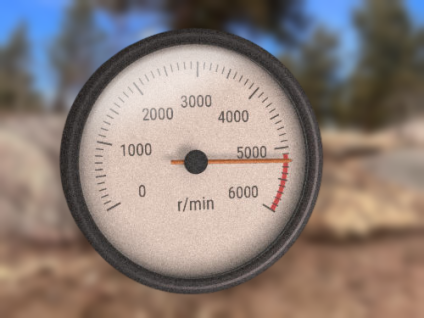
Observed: **5200** rpm
